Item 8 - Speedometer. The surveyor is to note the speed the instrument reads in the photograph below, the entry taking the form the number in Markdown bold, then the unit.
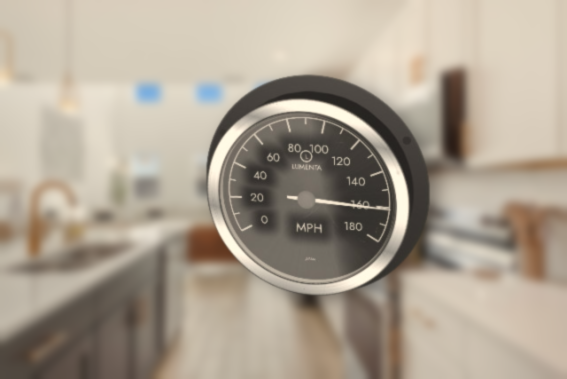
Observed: **160** mph
